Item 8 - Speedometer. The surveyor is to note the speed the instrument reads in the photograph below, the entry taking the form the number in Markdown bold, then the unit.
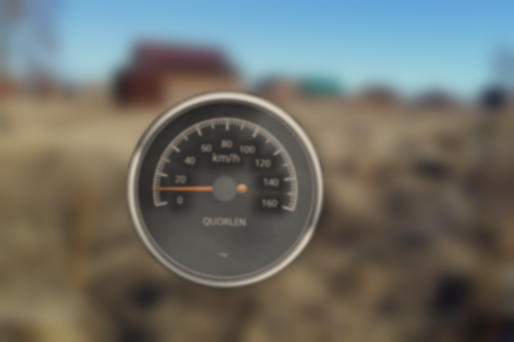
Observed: **10** km/h
